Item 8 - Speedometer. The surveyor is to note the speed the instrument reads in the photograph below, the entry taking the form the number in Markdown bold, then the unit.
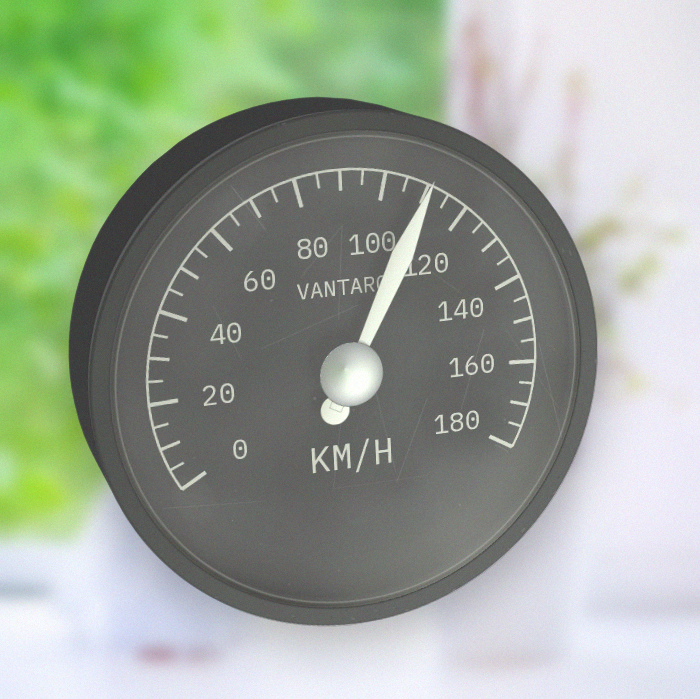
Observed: **110** km/h
